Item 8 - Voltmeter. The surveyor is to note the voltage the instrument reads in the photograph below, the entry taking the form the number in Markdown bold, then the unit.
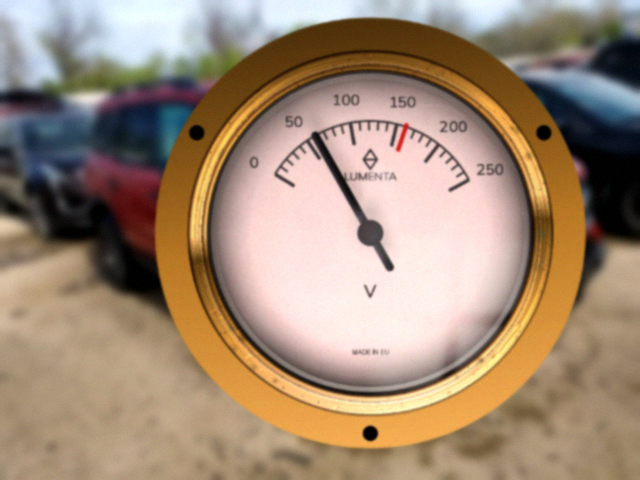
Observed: **60** V
